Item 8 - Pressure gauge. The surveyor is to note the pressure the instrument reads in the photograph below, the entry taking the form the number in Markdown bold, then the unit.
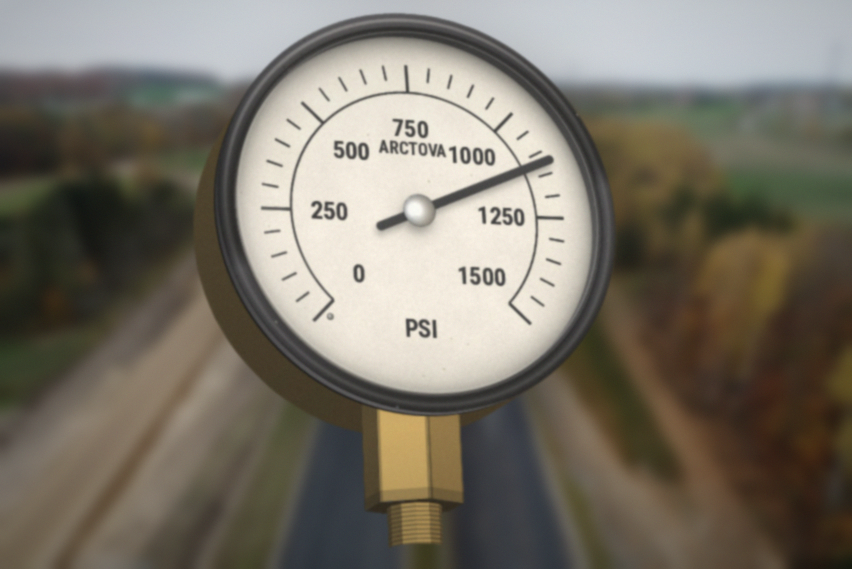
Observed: **1125** psi
